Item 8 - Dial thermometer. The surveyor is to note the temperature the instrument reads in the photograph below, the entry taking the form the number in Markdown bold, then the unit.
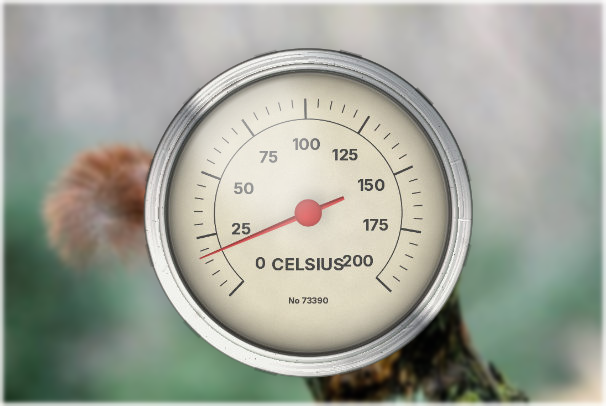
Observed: **17.5** °C
